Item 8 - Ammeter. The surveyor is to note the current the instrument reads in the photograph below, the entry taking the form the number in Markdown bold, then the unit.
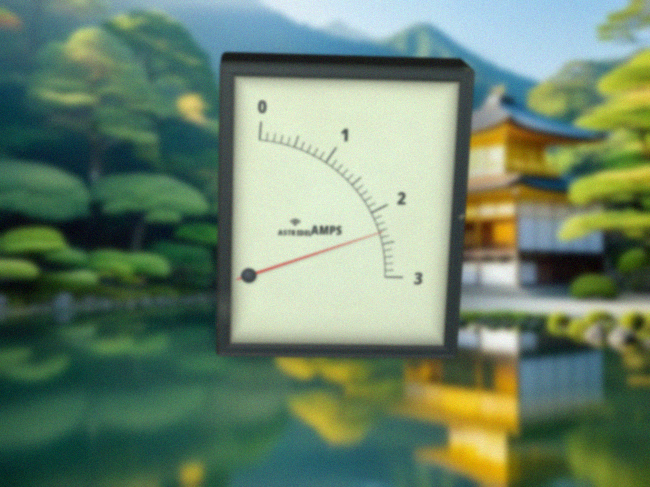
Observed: **2.3** A
